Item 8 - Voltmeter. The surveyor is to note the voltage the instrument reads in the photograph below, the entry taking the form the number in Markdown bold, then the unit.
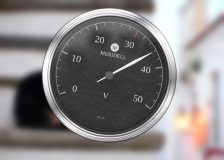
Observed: **36** V
